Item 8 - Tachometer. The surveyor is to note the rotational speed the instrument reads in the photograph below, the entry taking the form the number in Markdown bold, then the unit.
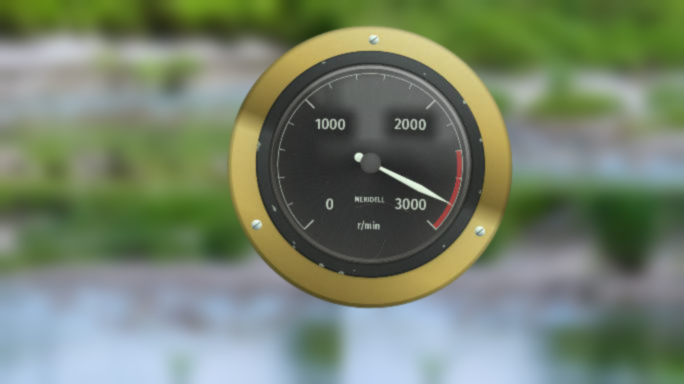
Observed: **2800** rpm
